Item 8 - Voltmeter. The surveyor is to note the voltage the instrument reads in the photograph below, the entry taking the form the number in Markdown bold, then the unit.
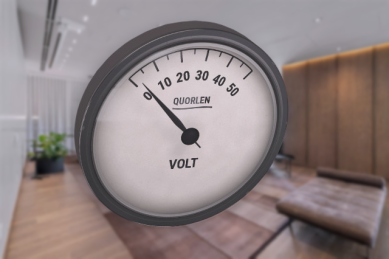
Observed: **2.5** V
